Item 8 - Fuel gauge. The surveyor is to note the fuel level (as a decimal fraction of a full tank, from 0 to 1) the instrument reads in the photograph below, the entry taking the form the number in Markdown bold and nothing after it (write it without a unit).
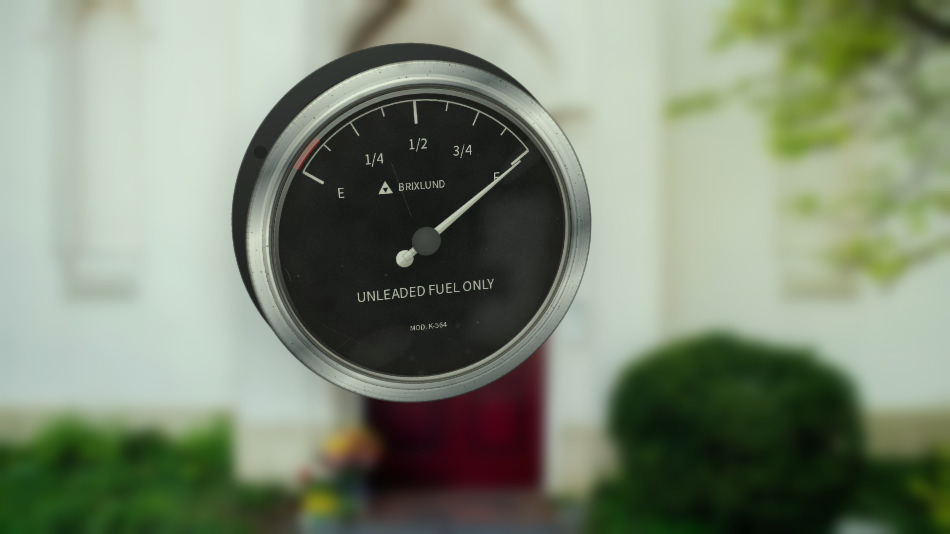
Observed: **1**
